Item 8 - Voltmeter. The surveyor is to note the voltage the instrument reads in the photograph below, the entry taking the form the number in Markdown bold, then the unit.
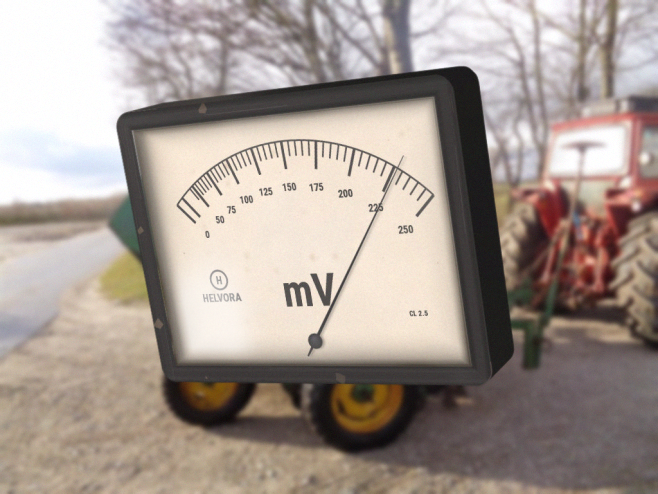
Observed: **227.5** mV
